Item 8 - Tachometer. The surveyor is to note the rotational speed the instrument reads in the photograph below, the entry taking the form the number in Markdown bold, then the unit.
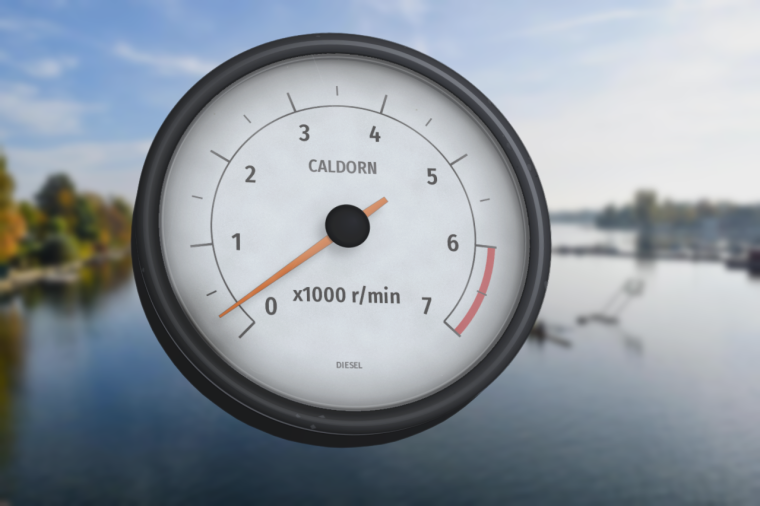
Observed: **250** rpm
